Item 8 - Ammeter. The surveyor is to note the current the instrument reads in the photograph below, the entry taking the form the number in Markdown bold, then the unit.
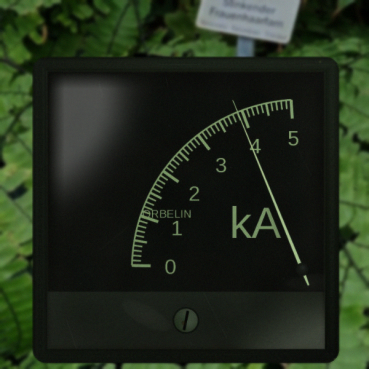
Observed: **3.9** kA
